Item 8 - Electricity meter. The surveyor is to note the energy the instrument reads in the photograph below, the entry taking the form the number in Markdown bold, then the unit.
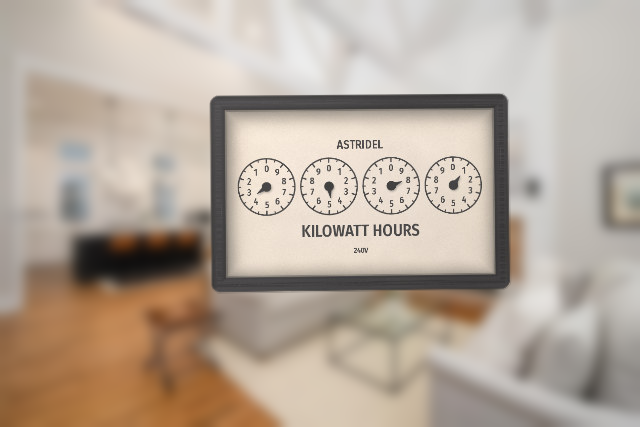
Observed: **3481** kWh
